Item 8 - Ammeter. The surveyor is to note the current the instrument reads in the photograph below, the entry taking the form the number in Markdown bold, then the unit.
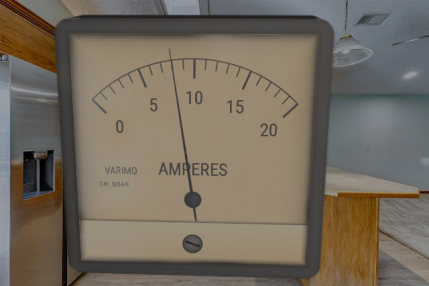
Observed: **8** A
